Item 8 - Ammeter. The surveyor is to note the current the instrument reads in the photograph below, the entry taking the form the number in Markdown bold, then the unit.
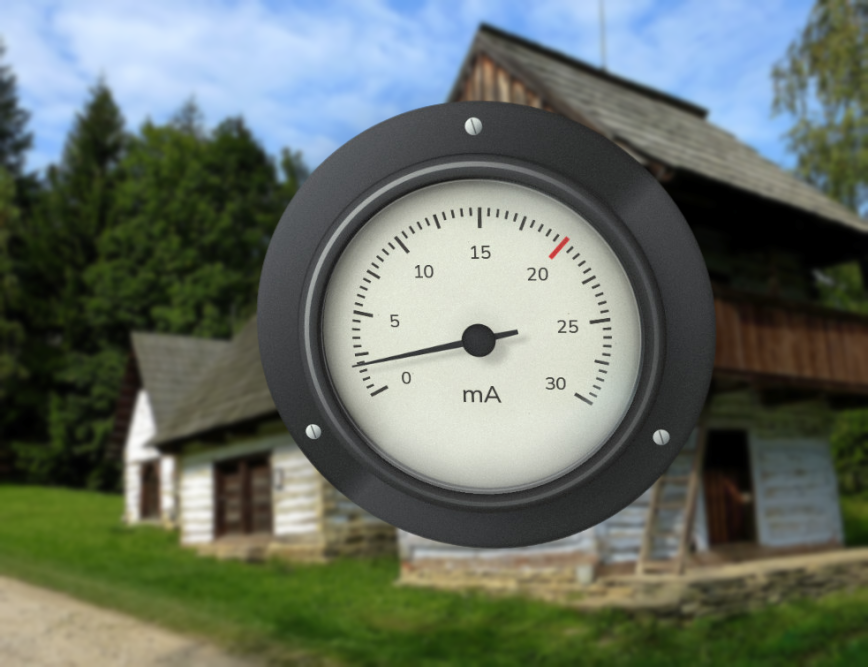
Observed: **2** mA
